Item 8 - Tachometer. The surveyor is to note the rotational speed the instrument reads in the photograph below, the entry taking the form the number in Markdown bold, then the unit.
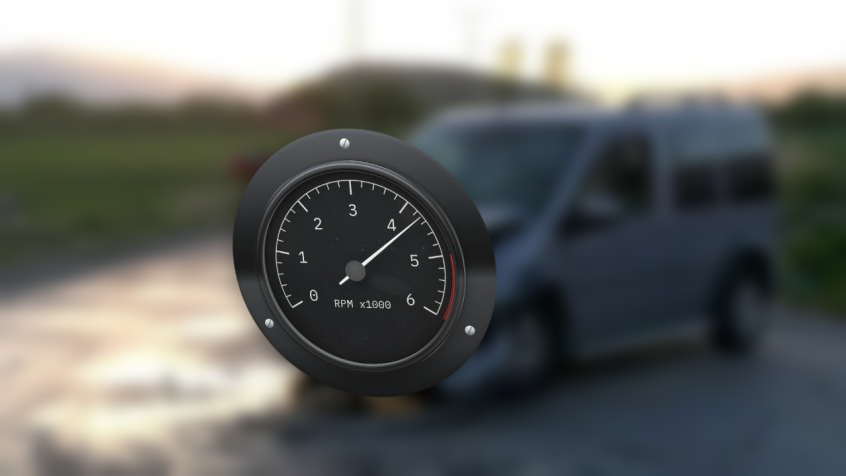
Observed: **4300** rpm
